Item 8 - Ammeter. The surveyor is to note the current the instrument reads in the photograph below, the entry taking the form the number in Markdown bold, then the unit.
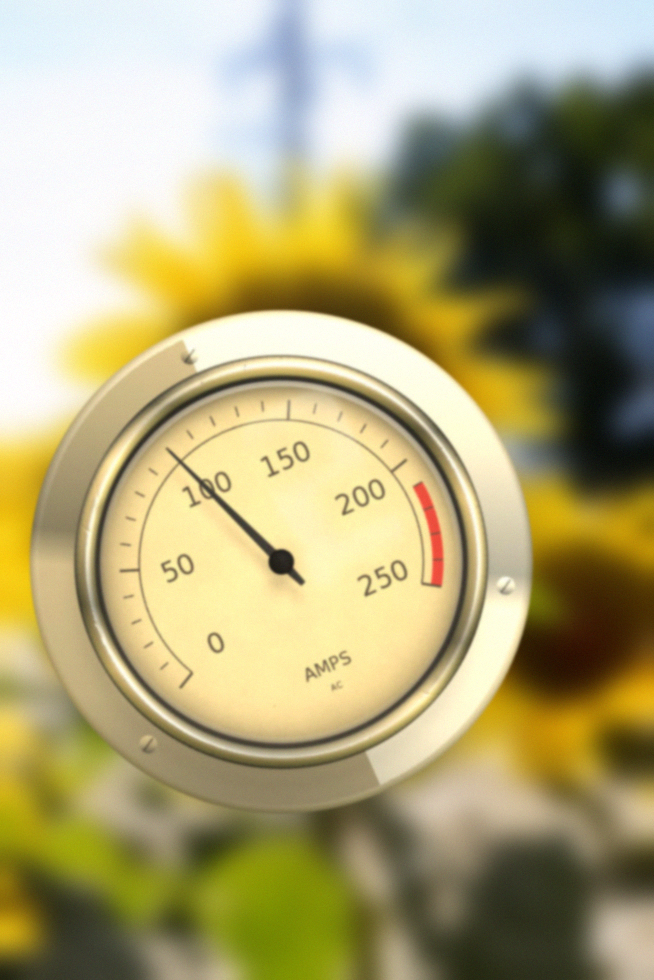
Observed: **100** A
